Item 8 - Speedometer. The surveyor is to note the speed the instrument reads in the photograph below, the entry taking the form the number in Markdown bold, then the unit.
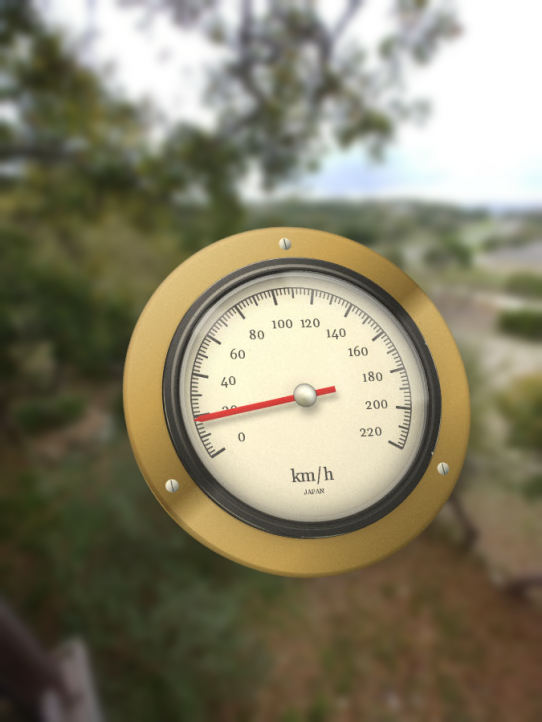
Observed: **18** km/h
